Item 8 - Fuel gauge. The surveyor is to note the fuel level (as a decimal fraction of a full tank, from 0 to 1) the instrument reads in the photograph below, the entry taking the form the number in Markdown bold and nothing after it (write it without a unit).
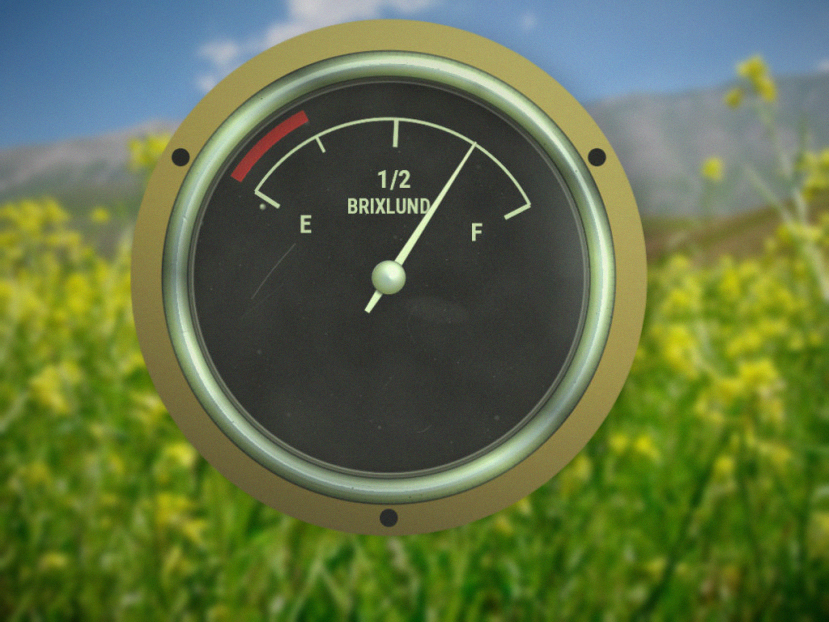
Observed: **0.75**
